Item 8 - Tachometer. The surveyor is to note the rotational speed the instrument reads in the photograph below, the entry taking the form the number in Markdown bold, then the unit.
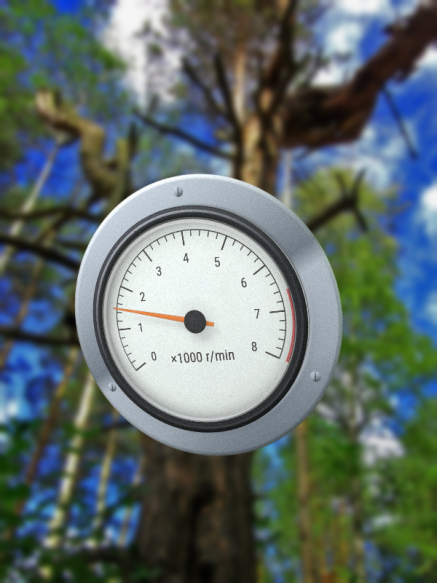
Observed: **1500** rpm
